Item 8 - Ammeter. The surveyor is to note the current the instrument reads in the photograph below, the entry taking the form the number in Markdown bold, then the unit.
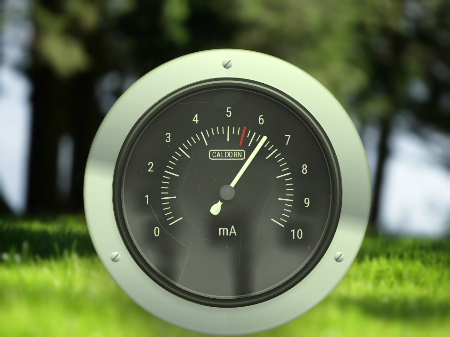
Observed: **6.4** mA
